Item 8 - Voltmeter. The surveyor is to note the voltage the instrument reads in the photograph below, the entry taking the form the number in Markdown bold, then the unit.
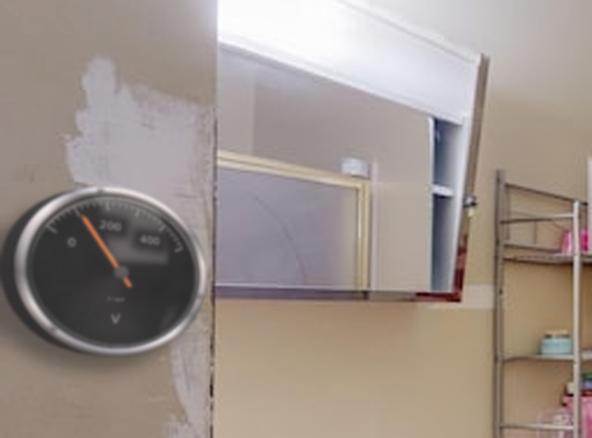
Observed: **100** V
